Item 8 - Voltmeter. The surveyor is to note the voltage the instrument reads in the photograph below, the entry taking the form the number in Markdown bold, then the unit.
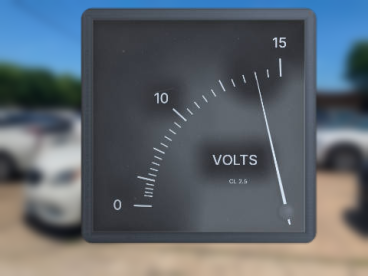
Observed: **14** V
